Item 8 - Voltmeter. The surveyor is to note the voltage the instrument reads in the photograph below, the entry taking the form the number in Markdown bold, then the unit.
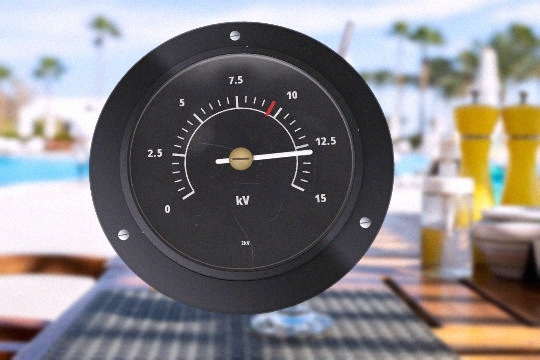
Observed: **13** kV
